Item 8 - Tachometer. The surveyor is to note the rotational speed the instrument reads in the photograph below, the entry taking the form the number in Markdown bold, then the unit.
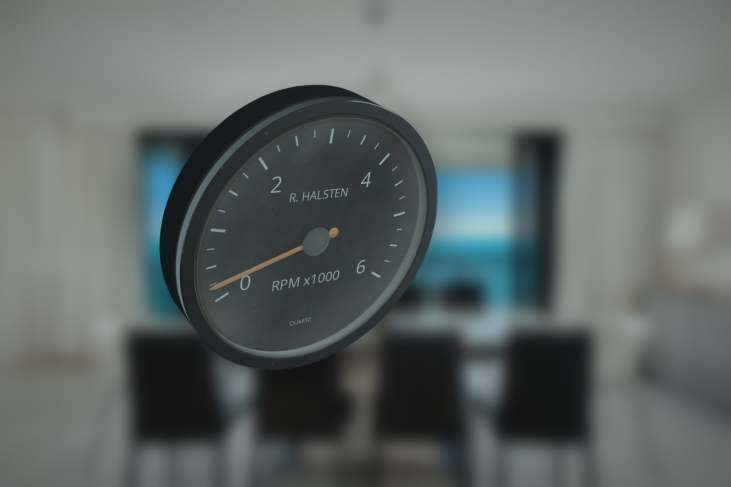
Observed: **250** rpm
